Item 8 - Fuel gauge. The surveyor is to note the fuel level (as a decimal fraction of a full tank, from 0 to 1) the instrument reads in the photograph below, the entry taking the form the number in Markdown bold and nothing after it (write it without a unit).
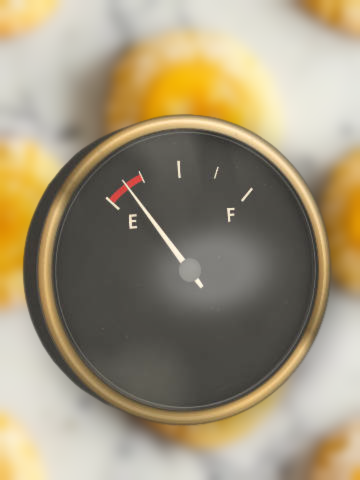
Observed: **0.125**
